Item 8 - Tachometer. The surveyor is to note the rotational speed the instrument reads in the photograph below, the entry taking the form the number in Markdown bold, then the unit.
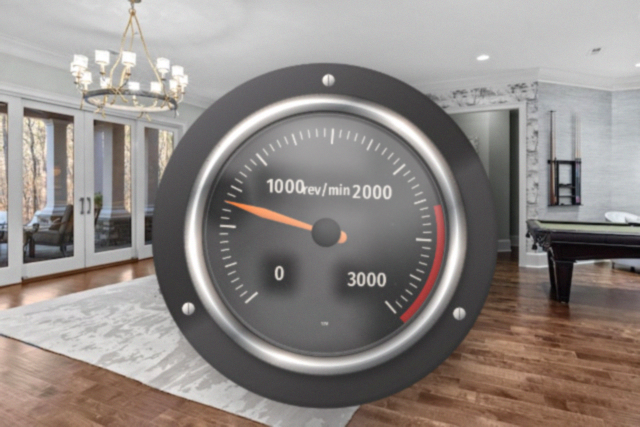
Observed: **650** rpm
